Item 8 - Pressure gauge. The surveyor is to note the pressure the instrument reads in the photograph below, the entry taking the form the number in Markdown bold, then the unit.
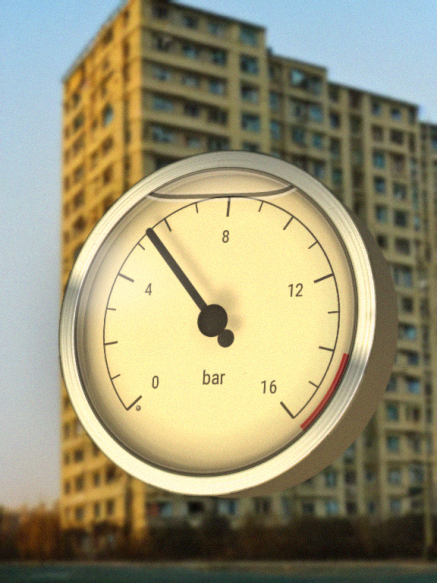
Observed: **5.5** bar
